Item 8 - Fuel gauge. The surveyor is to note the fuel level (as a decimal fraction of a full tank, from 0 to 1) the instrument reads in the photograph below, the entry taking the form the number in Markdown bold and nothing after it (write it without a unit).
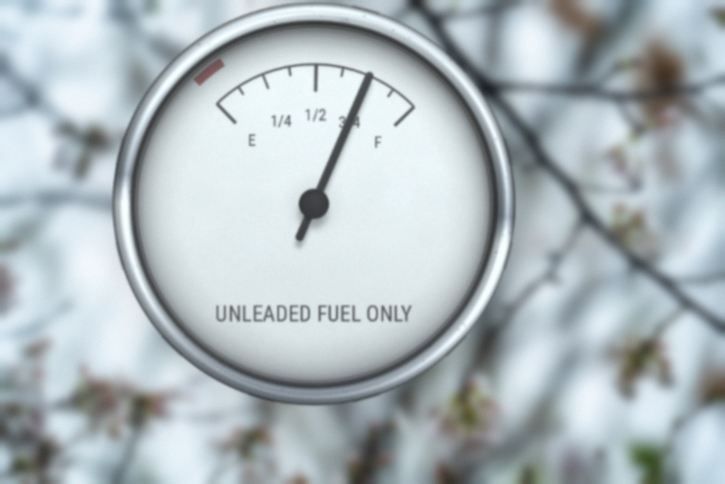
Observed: **0.75**
